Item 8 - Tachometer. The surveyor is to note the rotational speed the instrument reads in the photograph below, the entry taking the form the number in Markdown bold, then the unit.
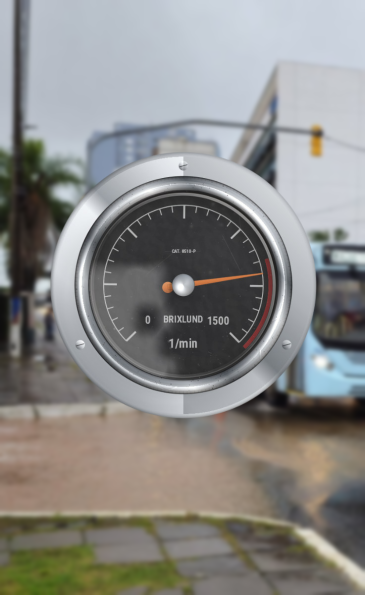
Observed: **1200** rpm
